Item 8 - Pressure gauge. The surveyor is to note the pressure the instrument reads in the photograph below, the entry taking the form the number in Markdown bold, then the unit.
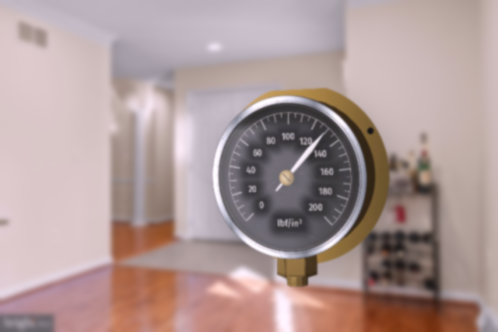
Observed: **130** psi
